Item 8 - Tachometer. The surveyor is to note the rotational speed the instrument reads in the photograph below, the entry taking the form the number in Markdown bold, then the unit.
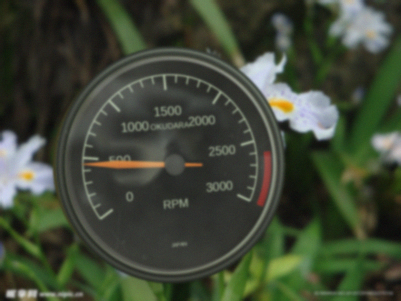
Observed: **450** rpm
